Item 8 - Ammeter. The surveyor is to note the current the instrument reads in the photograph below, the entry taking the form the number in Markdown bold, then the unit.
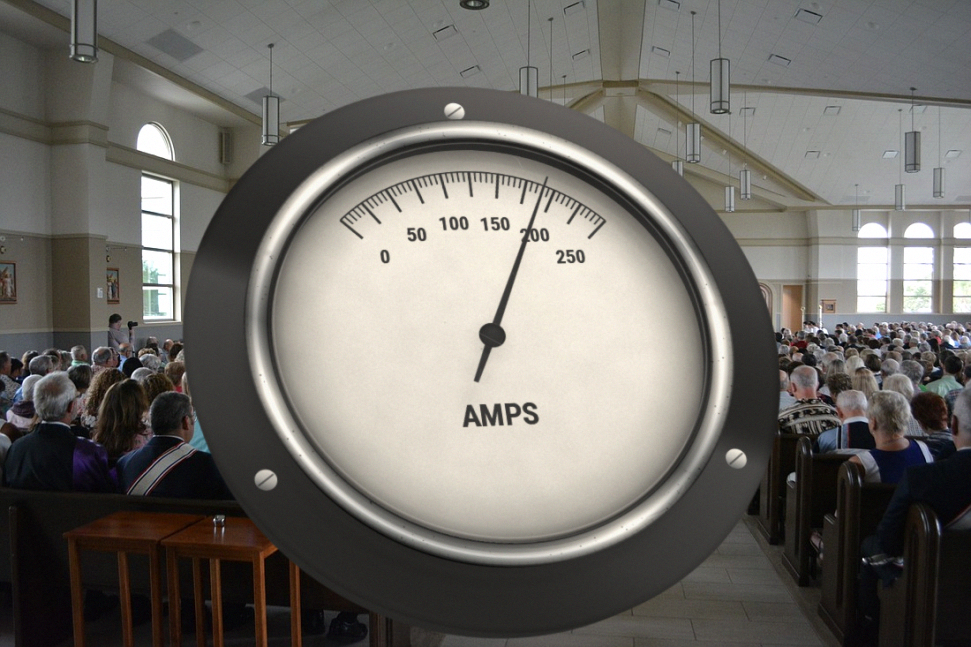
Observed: **190** A
